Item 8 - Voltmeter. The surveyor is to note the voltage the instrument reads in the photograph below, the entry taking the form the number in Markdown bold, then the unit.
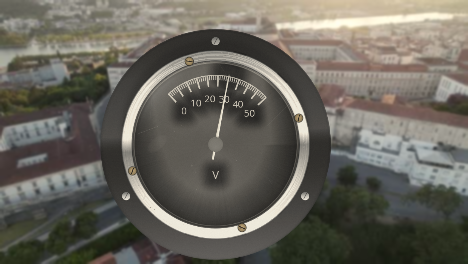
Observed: **30** V
